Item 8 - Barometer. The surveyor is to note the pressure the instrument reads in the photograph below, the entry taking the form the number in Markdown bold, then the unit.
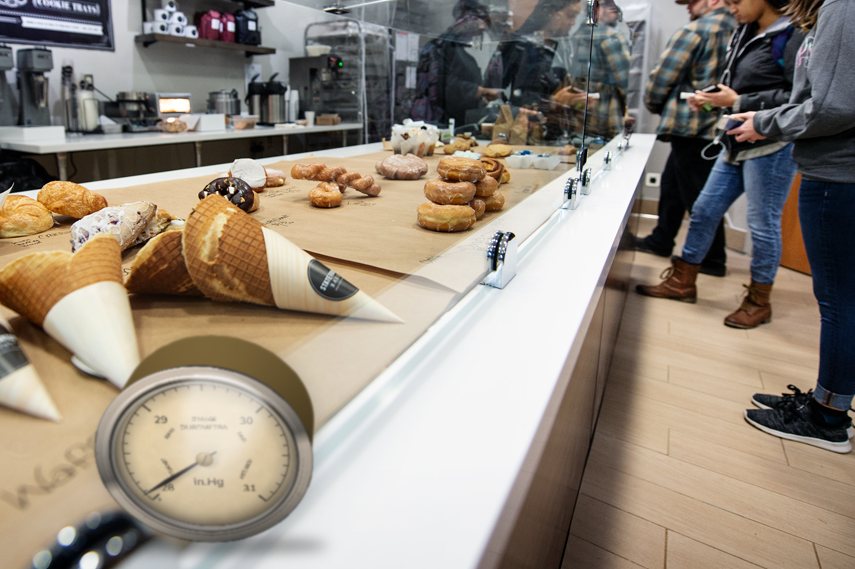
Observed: **28.1** inHg
